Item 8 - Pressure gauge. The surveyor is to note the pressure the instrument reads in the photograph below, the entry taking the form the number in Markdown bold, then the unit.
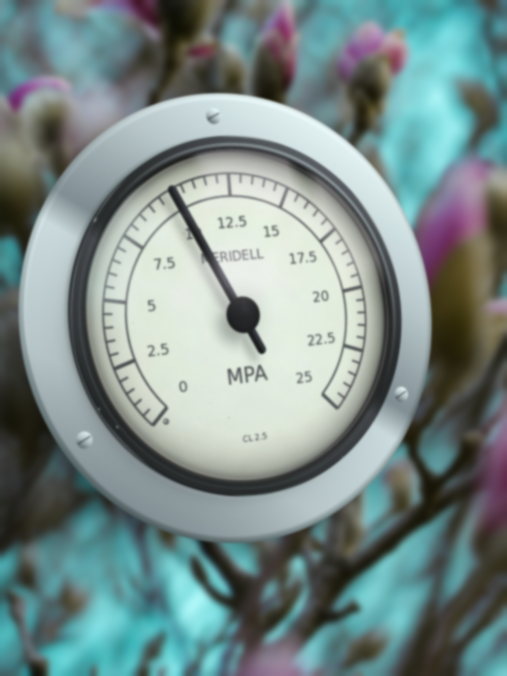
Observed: **10** MPa
